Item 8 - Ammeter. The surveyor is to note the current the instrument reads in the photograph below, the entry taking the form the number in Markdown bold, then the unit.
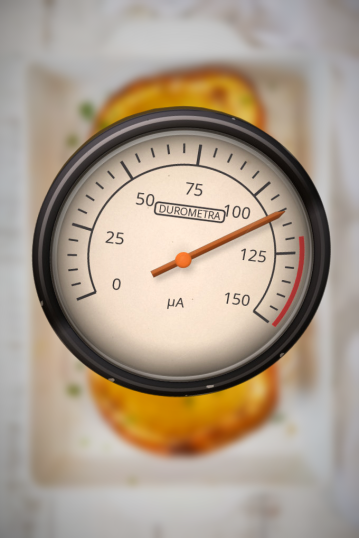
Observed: **110** µA
